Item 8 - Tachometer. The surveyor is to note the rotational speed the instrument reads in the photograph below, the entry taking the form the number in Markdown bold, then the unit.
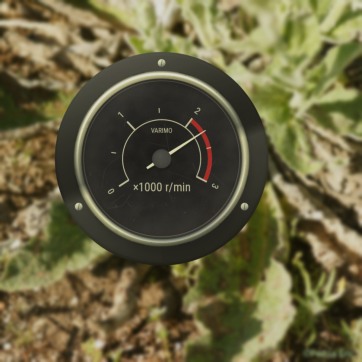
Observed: **2250** rpm
